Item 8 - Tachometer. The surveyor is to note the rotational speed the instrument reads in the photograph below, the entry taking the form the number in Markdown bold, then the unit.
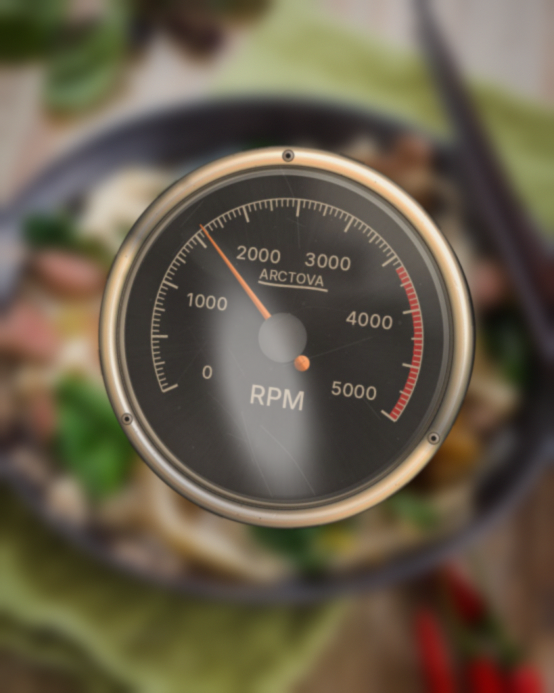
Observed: **1600** rpm
